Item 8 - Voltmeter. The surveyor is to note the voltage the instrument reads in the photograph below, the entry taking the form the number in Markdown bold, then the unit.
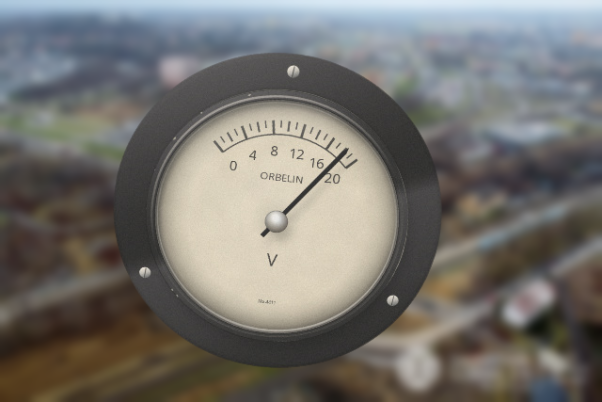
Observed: **18** V
